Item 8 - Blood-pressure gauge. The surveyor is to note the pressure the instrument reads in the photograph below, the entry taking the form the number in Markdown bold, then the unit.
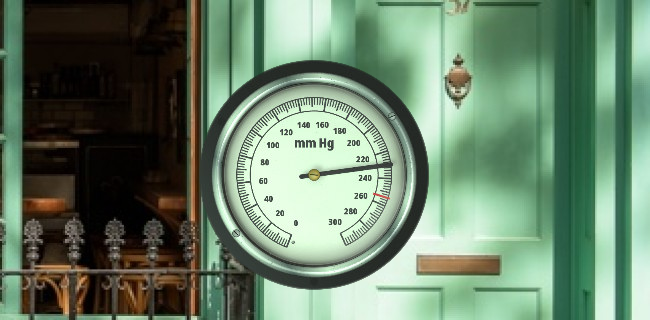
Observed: **230** mmHg
